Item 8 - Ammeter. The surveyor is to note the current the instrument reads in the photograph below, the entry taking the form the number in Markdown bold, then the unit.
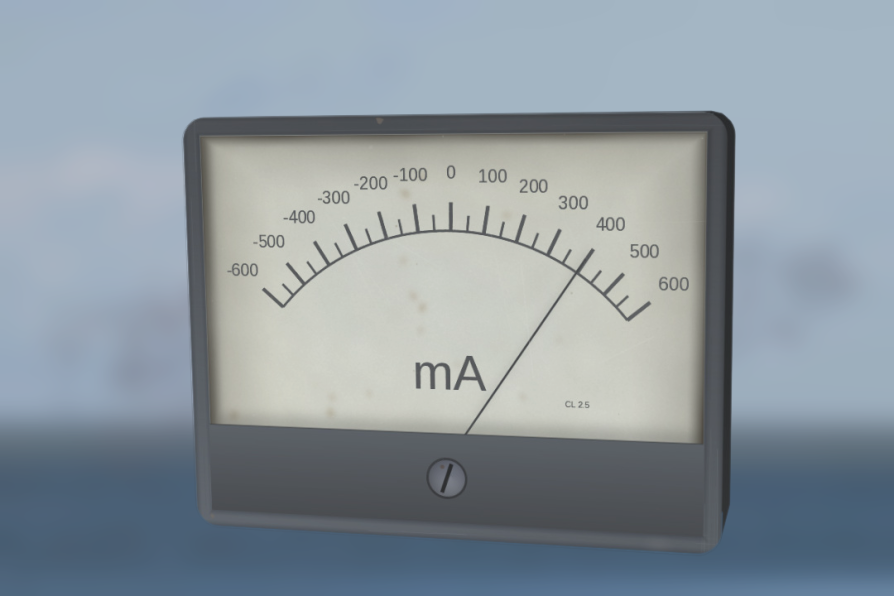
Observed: **400** mA
